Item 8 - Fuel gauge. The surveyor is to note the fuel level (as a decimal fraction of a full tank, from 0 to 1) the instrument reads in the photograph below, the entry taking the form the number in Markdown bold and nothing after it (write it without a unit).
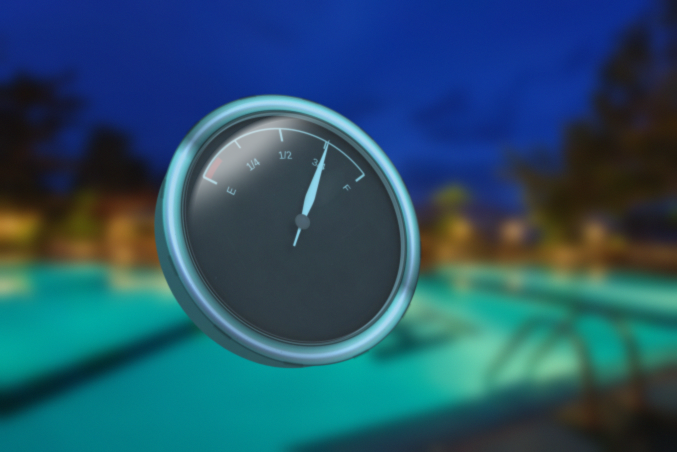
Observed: **0.75**
